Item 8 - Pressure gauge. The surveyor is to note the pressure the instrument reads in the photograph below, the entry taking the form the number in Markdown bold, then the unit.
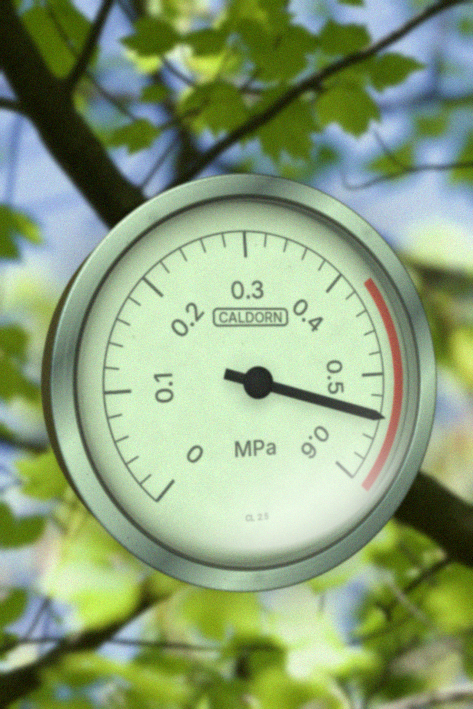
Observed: **0.54** MPa
